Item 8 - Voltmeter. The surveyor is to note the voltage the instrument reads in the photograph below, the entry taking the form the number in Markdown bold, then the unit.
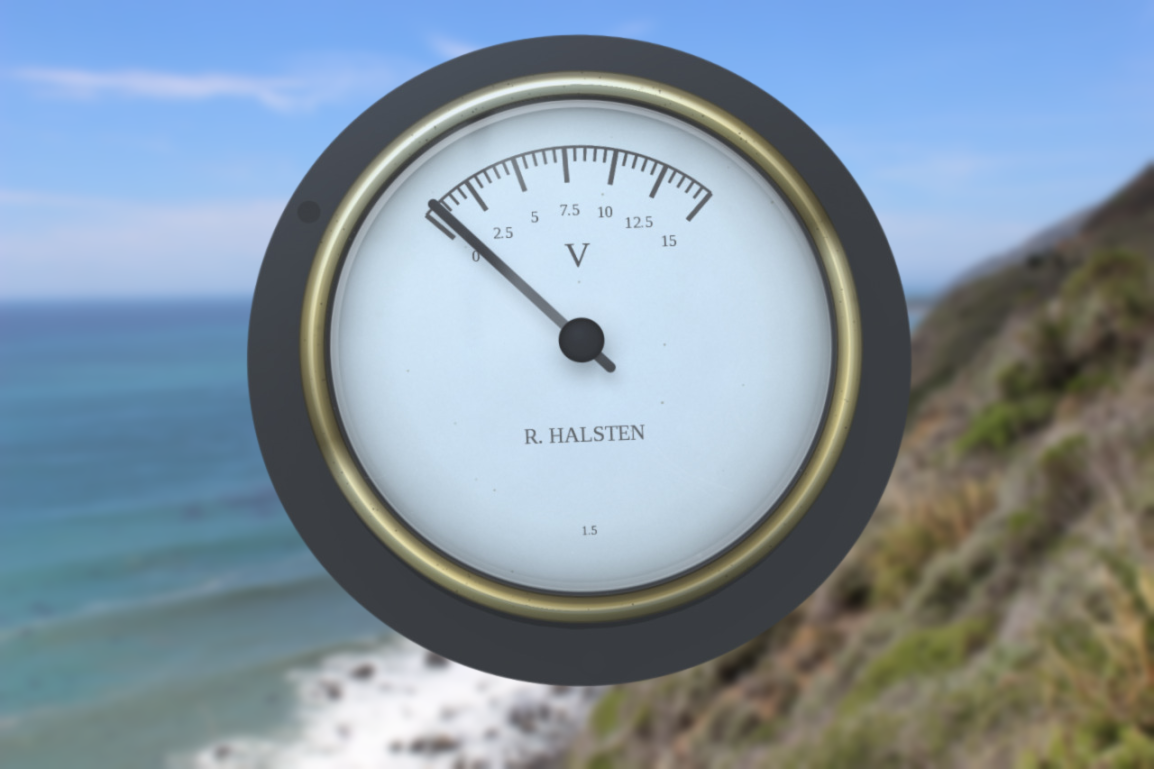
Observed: **0.5** V
